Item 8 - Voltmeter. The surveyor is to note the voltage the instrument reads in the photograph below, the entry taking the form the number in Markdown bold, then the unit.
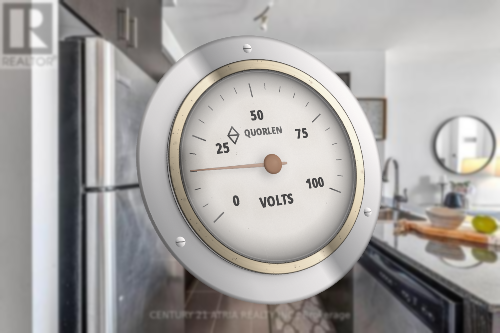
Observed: **15** V
